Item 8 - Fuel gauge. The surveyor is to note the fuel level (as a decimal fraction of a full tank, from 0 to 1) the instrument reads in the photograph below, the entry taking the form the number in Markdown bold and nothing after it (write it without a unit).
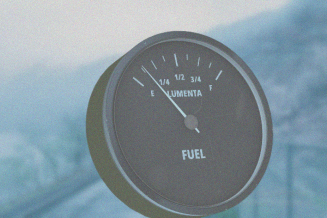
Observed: **0.125**
